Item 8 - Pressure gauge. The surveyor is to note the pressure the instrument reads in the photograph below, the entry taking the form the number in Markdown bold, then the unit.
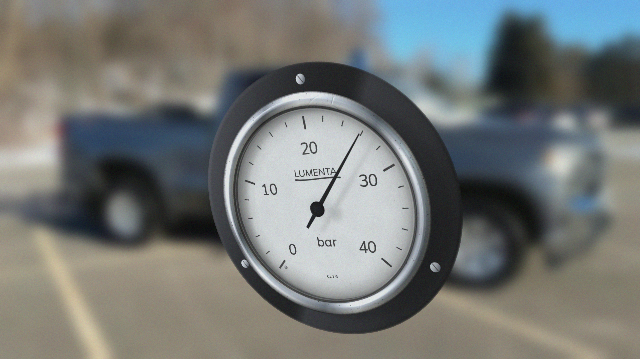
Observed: **26** bar
